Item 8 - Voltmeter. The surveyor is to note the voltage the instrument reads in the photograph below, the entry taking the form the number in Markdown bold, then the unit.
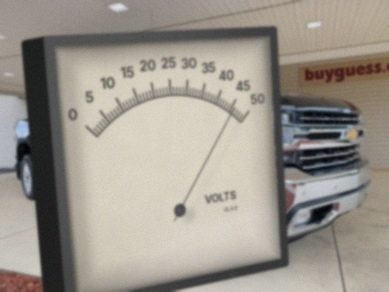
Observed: **45** V
